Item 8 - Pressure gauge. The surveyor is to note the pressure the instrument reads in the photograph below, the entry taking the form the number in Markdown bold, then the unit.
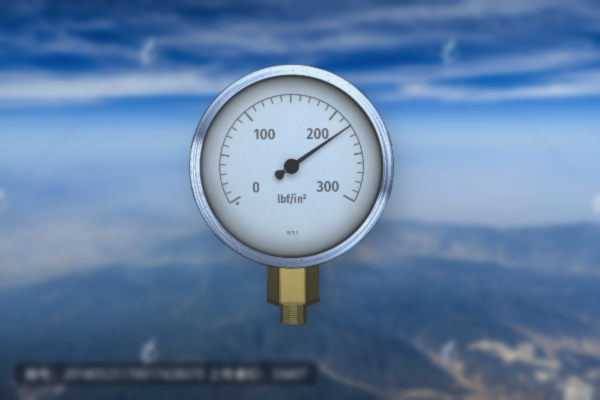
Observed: **220** psi
